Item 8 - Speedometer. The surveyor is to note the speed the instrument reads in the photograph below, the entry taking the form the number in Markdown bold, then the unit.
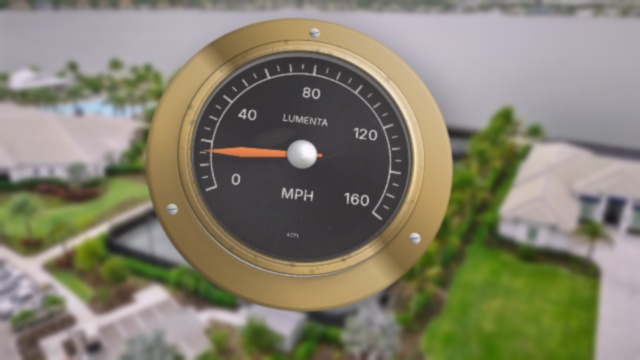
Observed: **15** mph
